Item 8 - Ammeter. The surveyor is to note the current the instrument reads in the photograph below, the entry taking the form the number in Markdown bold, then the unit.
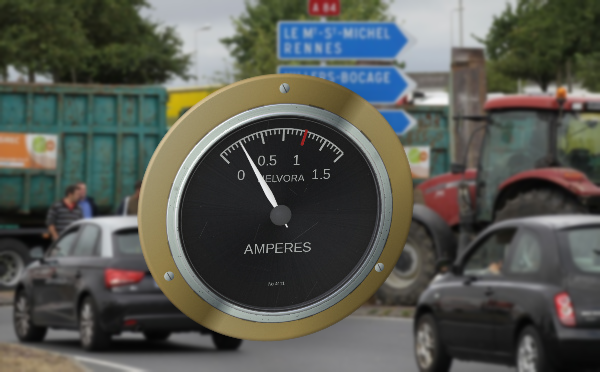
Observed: **0.25** A
